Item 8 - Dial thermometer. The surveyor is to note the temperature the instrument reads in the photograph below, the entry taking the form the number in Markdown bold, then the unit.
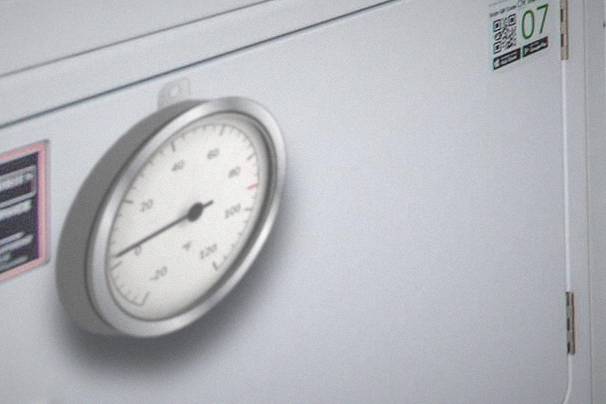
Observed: **4** °F
